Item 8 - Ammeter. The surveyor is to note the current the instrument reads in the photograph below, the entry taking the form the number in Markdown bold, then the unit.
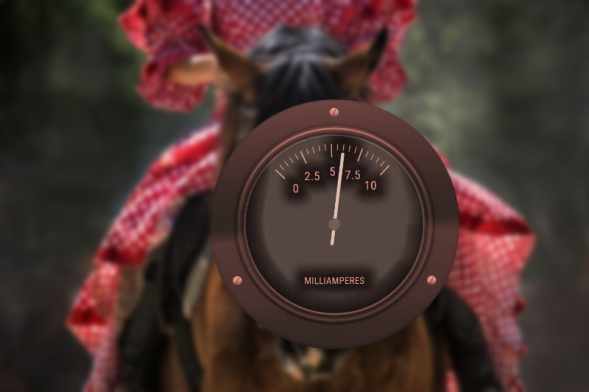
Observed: **6** mA
